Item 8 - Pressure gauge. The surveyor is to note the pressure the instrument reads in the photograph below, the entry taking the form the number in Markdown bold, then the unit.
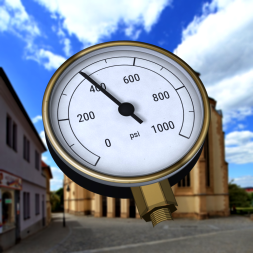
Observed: **400** psi
